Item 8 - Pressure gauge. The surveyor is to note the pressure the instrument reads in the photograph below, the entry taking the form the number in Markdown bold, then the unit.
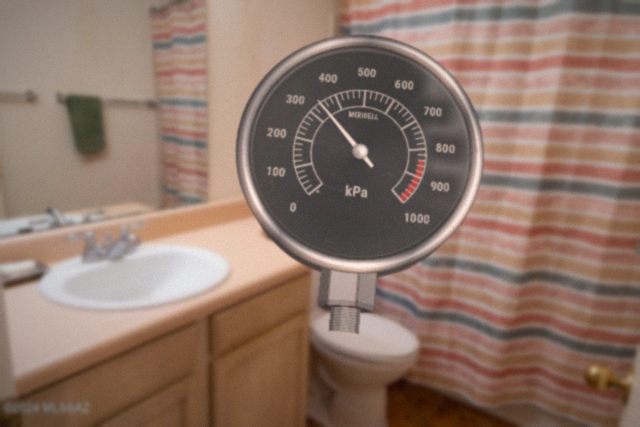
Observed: **340** kPa
